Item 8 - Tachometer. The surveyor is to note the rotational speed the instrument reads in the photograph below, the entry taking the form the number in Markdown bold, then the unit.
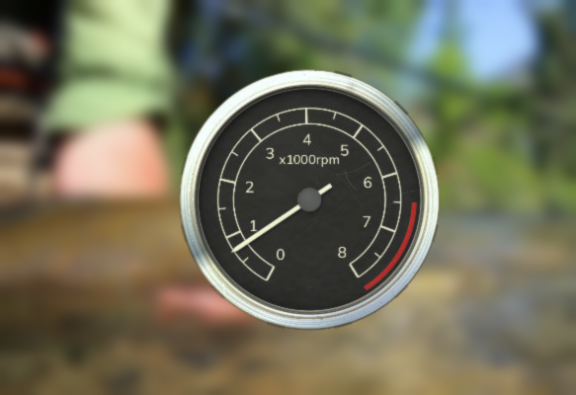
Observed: **750** rpm
